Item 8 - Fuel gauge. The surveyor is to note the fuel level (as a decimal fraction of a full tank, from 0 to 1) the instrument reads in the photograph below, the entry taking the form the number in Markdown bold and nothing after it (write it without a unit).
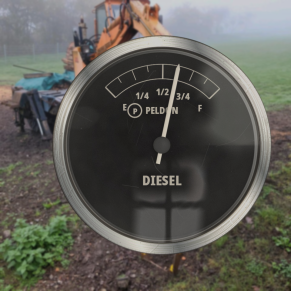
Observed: **0.625**
